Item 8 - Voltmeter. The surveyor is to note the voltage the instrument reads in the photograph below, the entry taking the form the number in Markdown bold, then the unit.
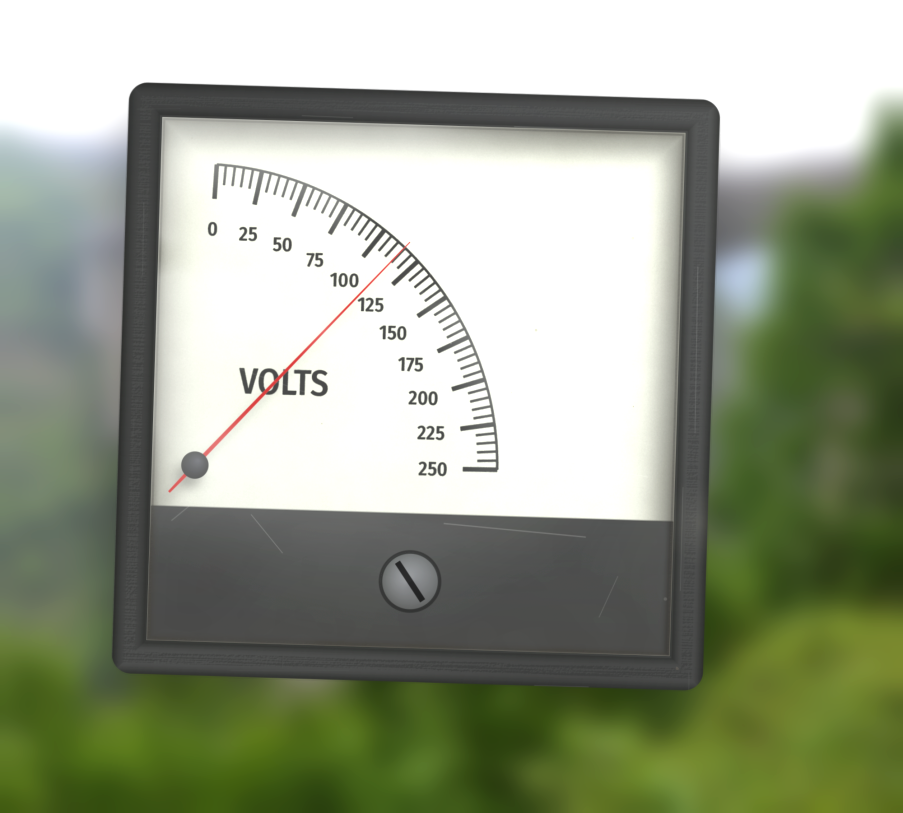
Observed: **115** V
